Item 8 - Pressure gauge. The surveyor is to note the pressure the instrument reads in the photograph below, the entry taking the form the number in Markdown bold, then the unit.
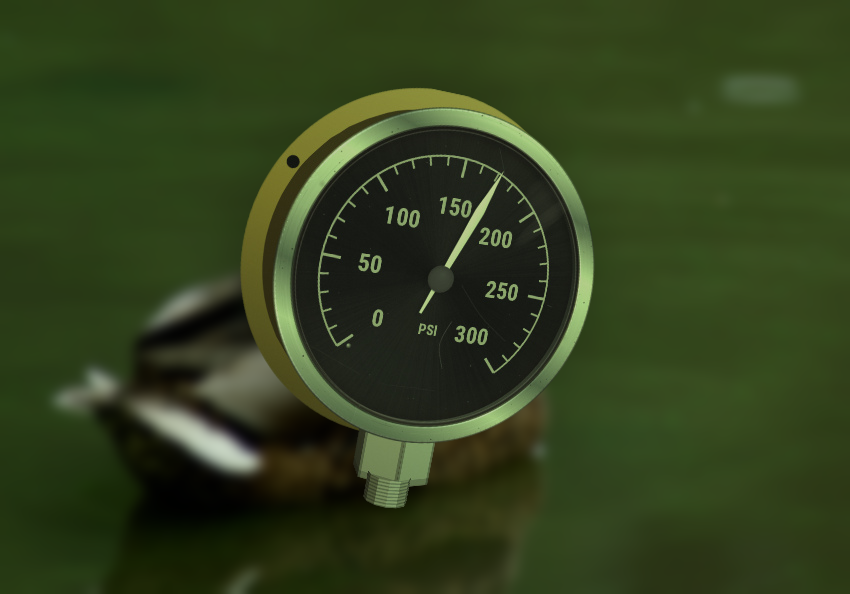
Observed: **170** psi
